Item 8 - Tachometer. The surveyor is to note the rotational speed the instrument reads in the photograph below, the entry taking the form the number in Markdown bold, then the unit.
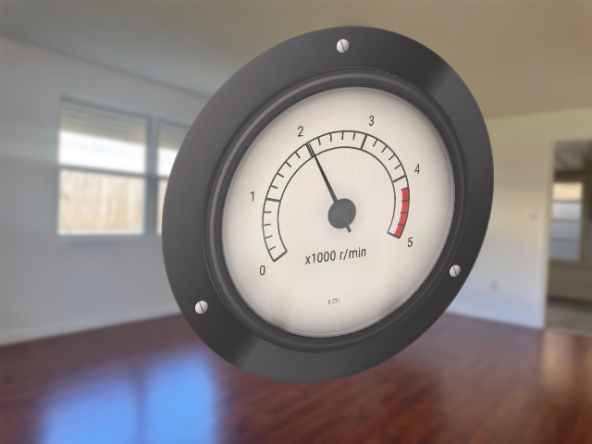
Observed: **2000** rpm
